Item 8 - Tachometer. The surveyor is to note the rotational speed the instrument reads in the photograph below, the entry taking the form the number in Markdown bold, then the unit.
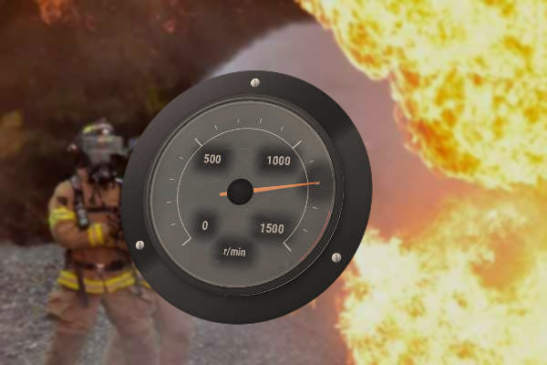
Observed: **1200** rpm
